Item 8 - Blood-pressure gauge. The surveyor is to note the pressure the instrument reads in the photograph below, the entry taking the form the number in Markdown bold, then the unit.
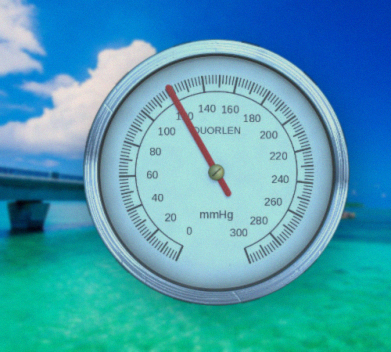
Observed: **120** mmHg
